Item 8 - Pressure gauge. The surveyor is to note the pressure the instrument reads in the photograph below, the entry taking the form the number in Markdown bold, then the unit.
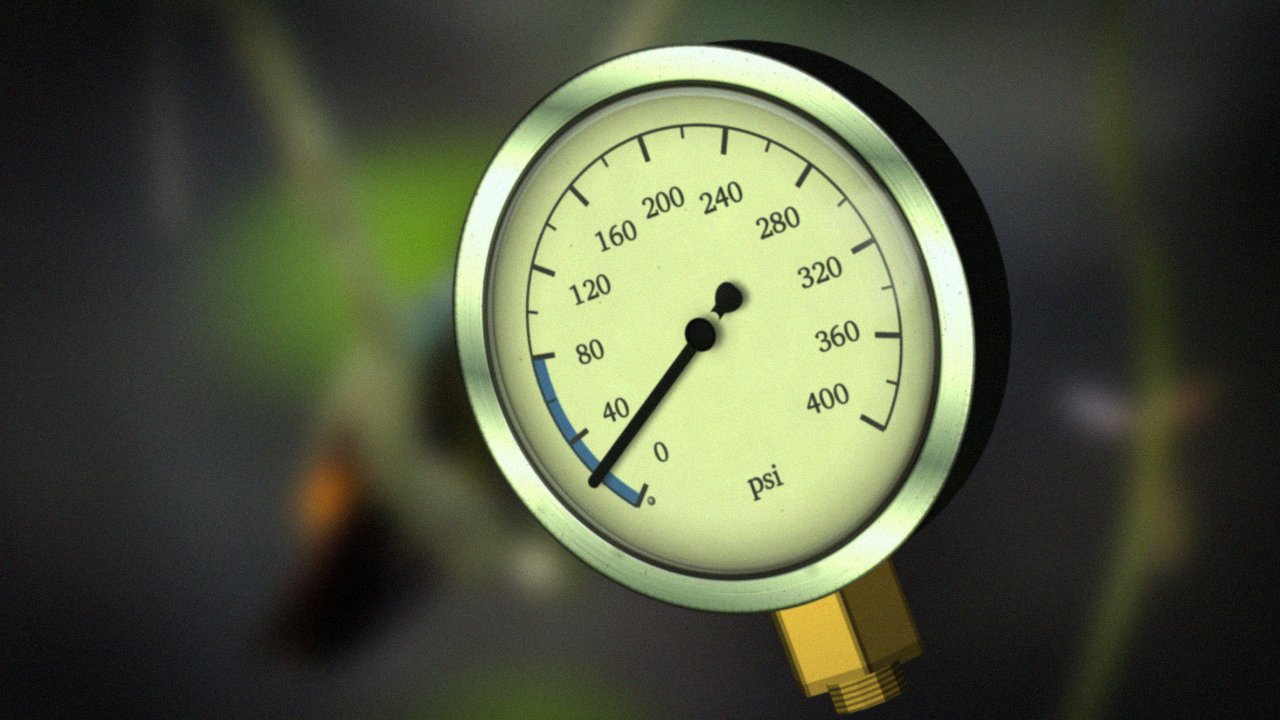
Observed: **20** psi
